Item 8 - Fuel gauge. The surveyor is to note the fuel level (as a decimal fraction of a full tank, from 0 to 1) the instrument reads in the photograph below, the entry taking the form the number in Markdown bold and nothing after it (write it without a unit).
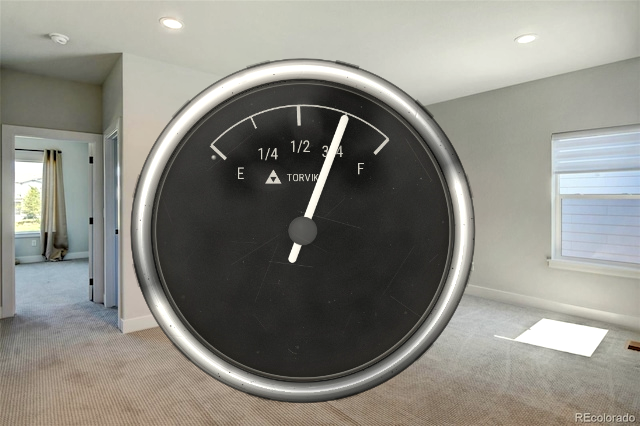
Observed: **0.75**
